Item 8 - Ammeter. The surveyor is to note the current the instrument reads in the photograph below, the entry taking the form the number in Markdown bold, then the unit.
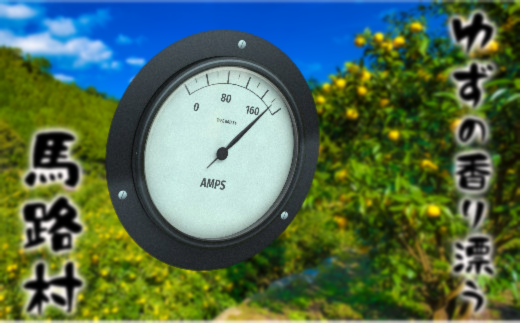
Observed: **180** A
